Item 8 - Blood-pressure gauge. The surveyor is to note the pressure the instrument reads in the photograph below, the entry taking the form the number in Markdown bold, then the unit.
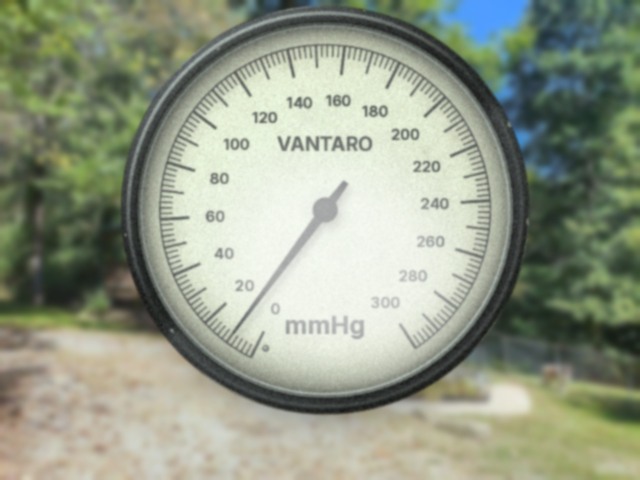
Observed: **10** mmHg
